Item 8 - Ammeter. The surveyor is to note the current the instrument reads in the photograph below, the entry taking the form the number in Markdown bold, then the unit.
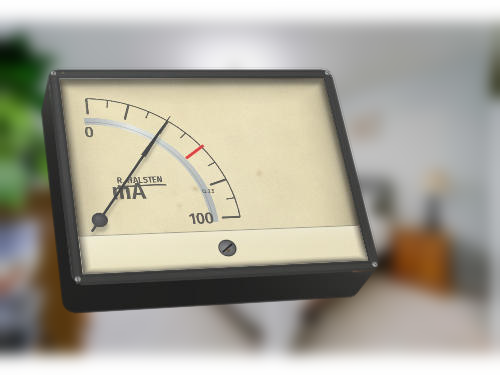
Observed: **40** mA
